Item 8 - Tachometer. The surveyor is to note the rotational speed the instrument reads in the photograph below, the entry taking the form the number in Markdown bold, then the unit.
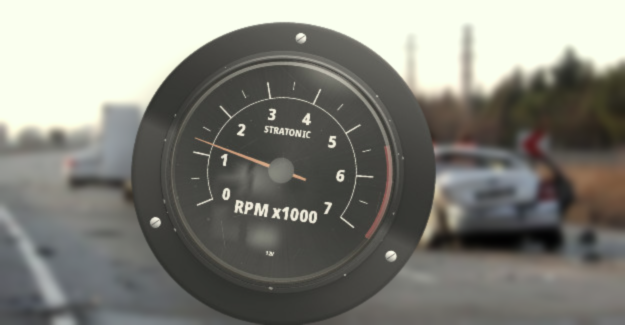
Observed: **1250** rpm
